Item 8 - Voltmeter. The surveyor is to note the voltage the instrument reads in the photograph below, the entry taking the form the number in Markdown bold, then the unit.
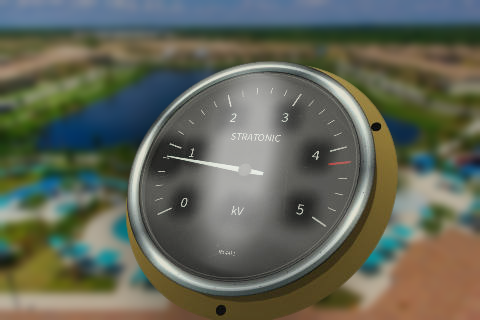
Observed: **0.8** kV
